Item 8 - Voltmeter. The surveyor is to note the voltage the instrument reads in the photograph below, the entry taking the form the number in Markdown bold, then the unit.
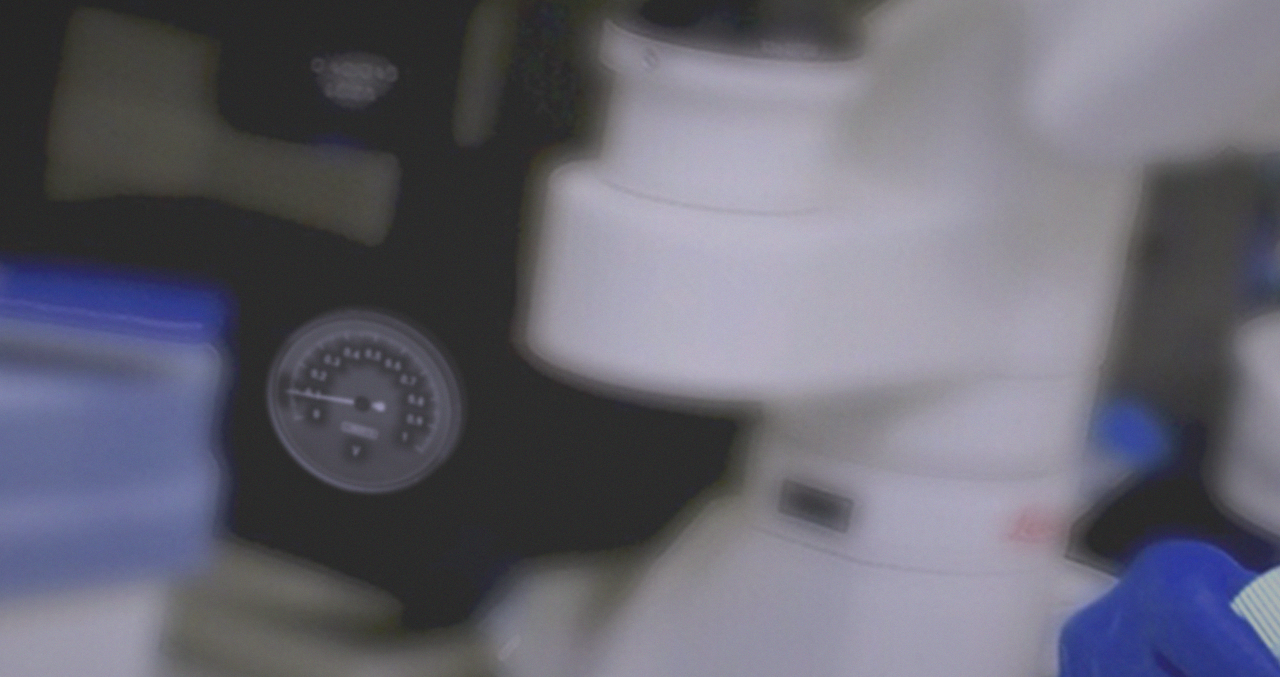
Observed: **0.1** V
